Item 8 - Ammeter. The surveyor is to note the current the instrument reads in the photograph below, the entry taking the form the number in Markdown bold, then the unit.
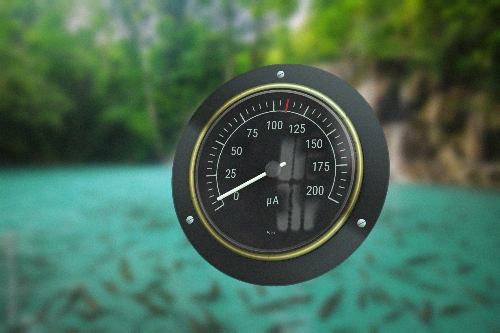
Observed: **5** µA
